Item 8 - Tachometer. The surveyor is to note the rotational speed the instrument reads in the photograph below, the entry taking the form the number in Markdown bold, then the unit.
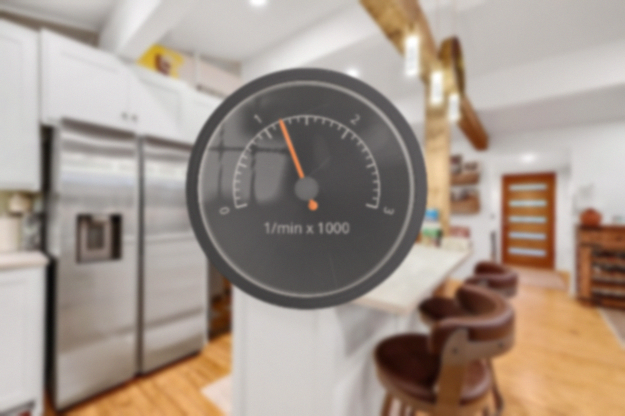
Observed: **1200** rpm
